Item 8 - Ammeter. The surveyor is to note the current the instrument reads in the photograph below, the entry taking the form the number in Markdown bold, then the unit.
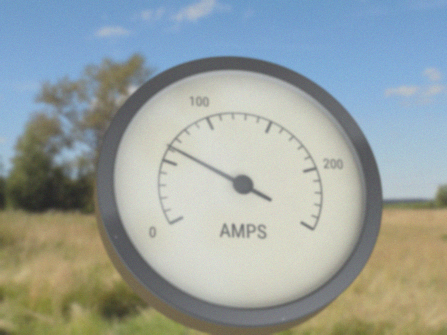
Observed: **60** A
